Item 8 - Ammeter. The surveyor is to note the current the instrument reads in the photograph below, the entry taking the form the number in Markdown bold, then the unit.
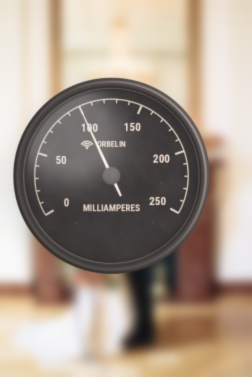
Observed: **100** mA
